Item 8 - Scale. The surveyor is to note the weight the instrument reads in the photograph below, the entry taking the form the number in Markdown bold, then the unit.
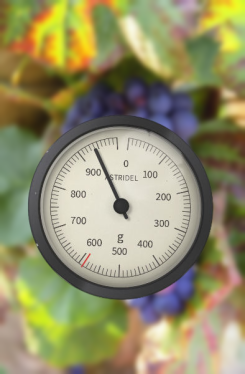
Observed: **940** g
